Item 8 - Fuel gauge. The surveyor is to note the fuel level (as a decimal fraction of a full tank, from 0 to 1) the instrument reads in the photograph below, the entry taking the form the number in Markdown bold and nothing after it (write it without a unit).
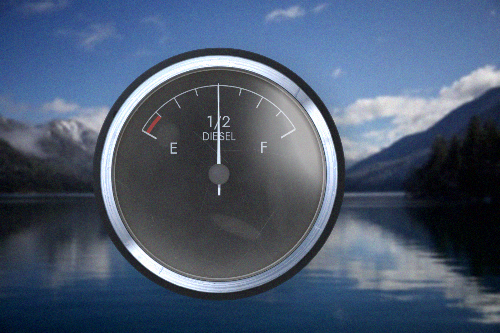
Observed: **0.5**
